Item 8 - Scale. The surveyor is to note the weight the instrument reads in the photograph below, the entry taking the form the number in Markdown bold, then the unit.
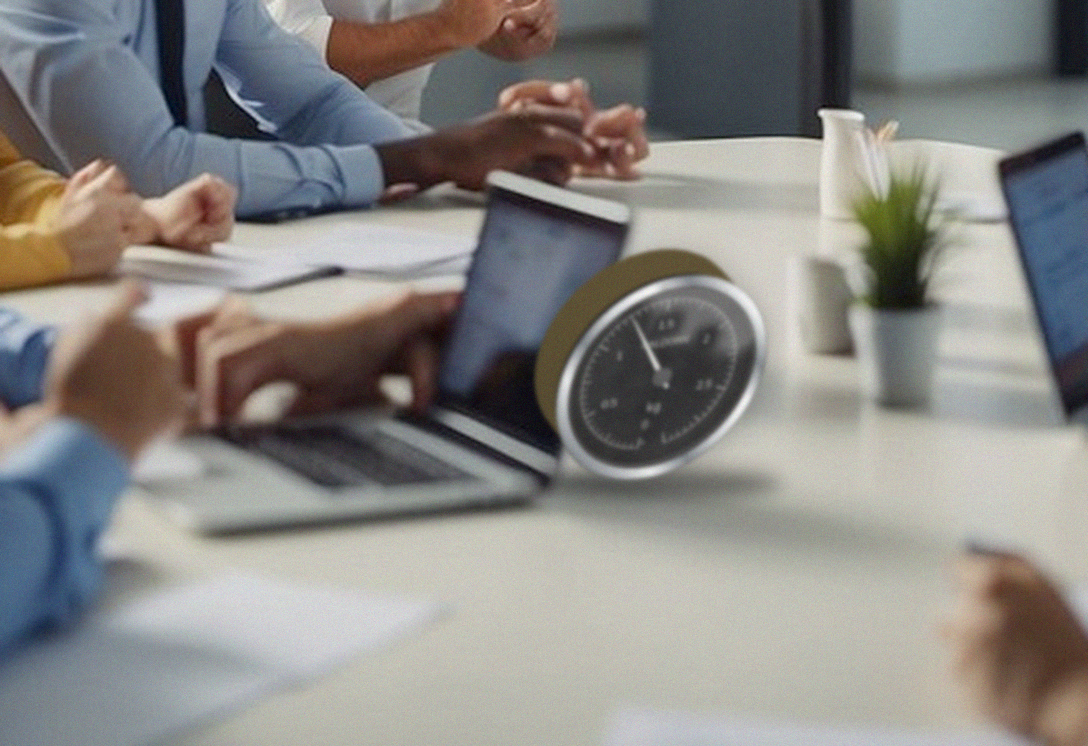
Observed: **1.25** kg
